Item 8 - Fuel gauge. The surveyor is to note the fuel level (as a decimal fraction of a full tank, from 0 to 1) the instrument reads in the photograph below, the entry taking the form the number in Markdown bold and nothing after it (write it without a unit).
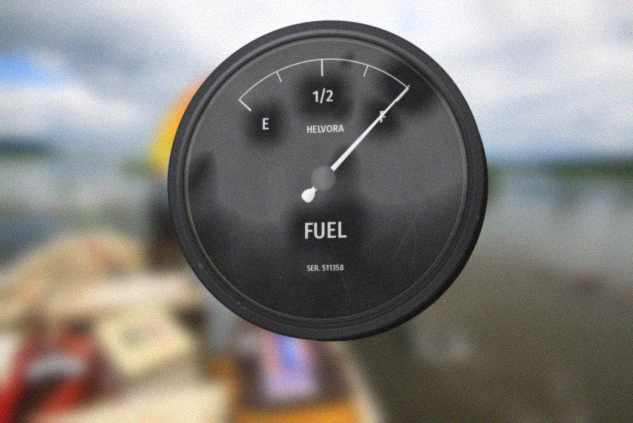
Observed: **1**
